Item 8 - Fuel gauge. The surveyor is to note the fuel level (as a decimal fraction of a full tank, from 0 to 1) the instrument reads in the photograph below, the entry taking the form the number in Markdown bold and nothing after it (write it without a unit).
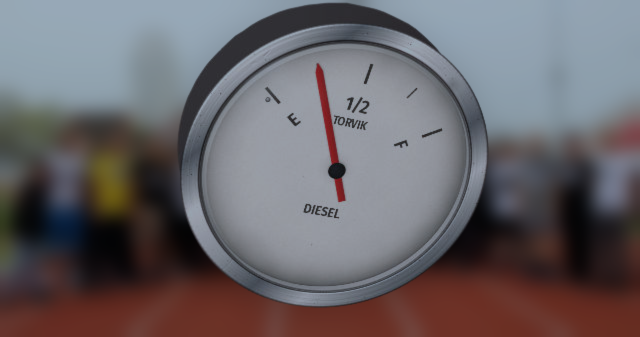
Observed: **0.25**
